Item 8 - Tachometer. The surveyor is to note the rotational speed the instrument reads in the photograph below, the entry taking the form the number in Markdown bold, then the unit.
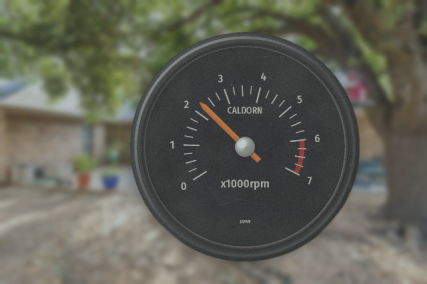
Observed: **2250** rpm
